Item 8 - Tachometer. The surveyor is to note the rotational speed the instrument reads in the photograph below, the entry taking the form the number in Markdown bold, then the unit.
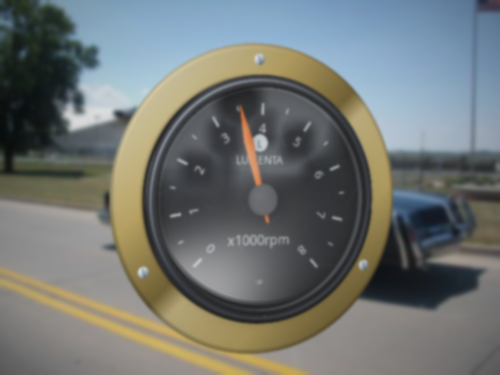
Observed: **3500** rpm
